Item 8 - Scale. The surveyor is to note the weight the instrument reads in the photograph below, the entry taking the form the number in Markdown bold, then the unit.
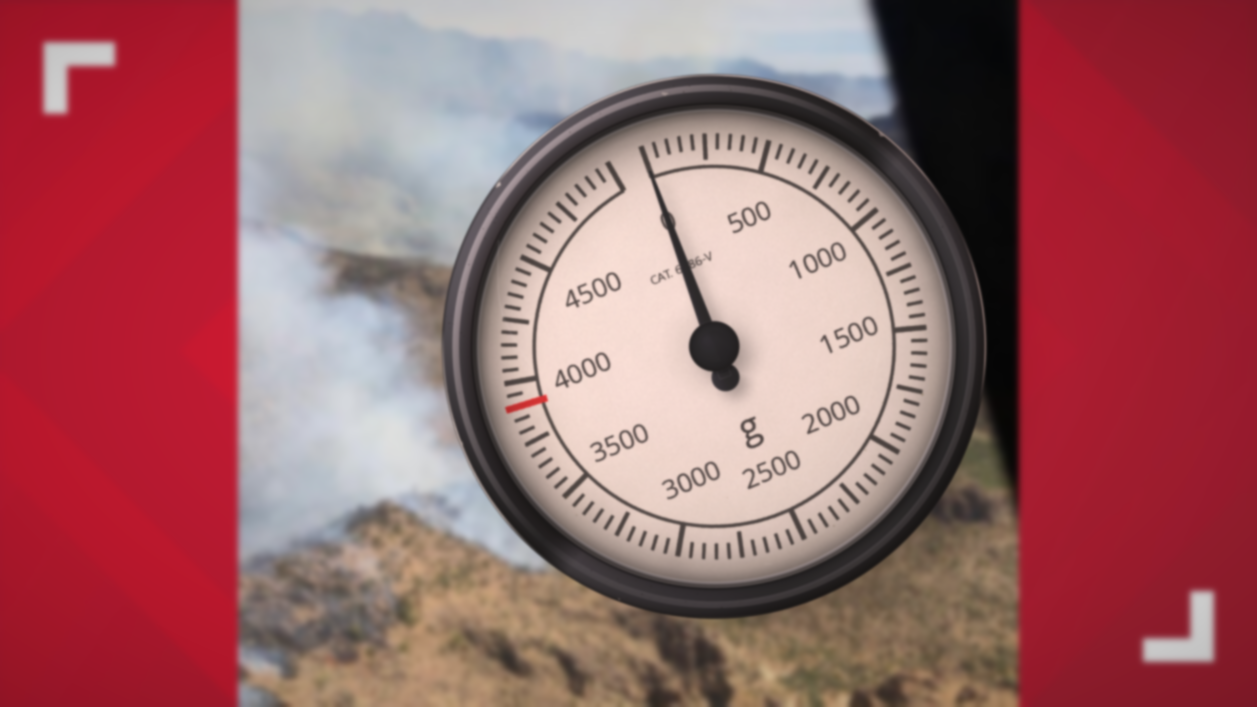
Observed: **0** g
